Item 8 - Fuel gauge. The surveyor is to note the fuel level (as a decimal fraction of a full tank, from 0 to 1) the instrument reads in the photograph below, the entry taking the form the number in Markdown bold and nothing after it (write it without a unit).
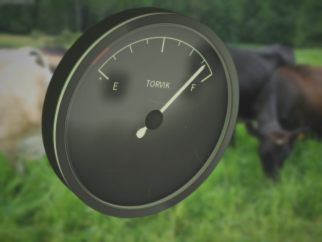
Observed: **0.875**
